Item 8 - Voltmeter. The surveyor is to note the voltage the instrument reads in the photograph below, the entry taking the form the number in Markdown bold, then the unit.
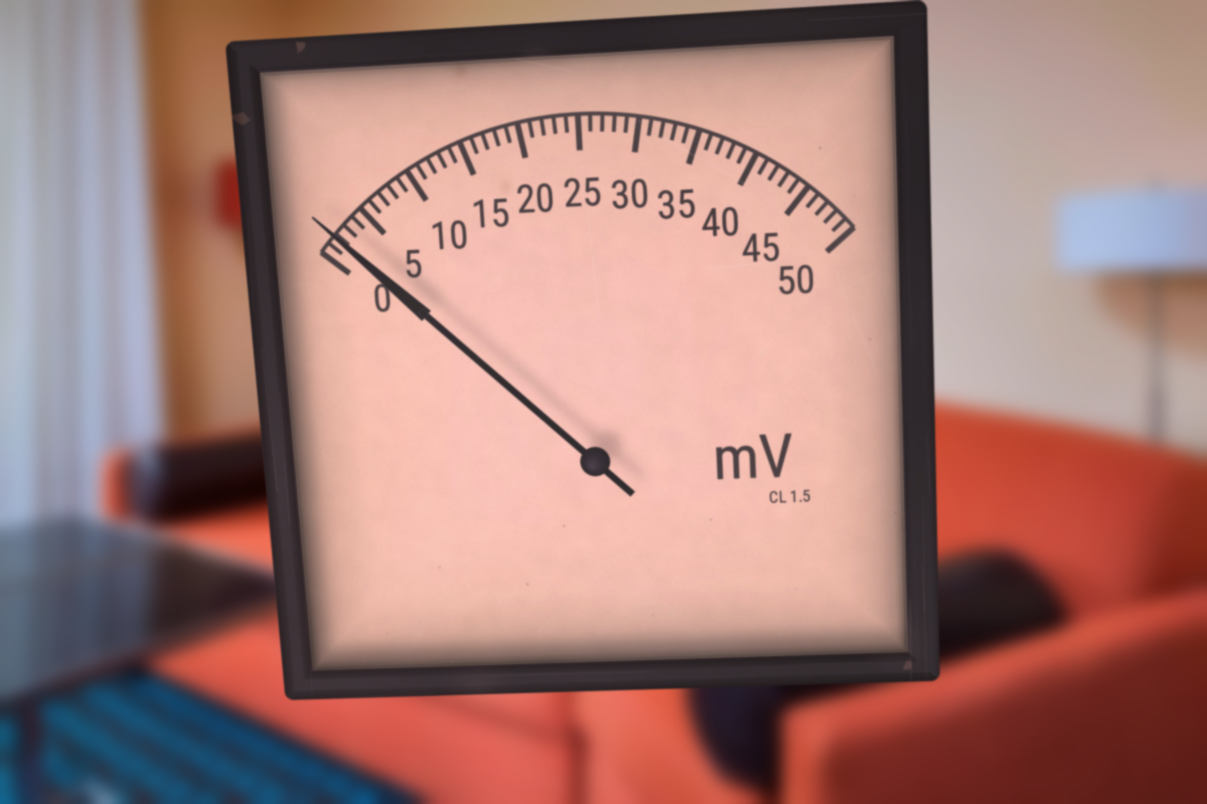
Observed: **2** mV
